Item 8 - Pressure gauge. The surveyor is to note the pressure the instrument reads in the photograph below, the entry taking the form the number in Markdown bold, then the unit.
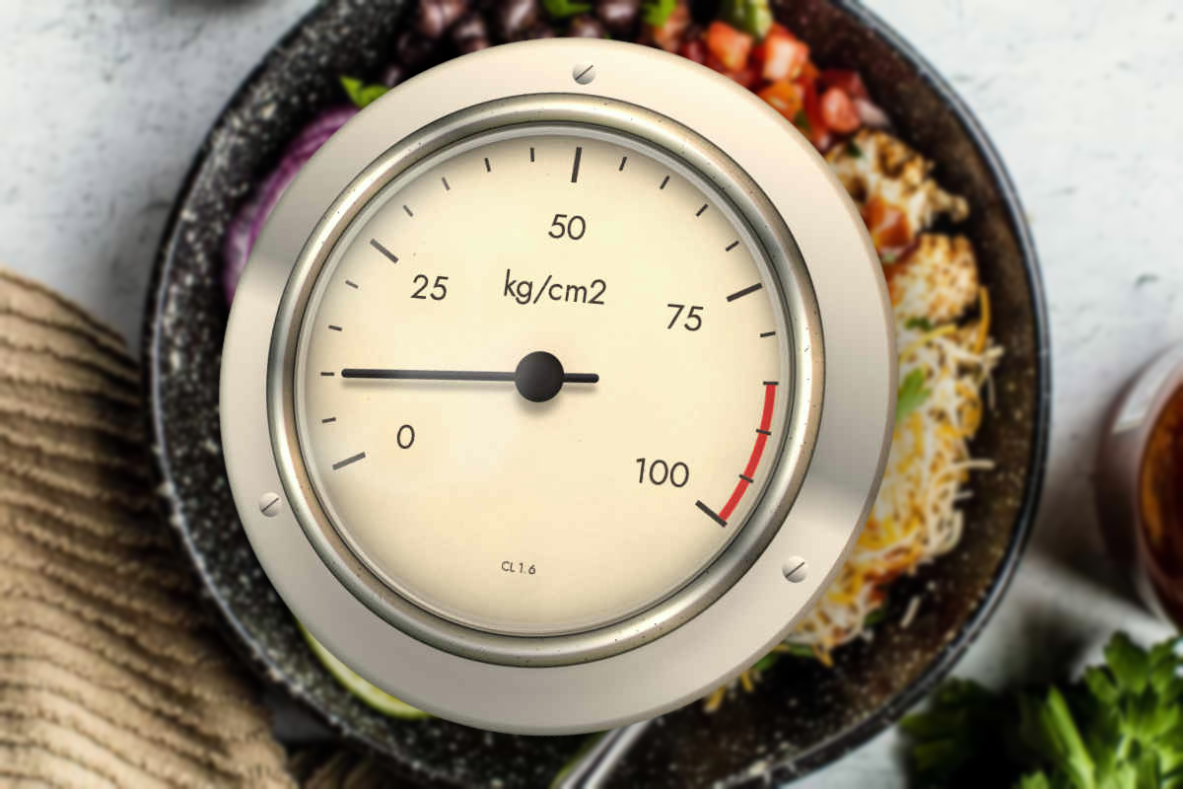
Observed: **10** kg/cm²
